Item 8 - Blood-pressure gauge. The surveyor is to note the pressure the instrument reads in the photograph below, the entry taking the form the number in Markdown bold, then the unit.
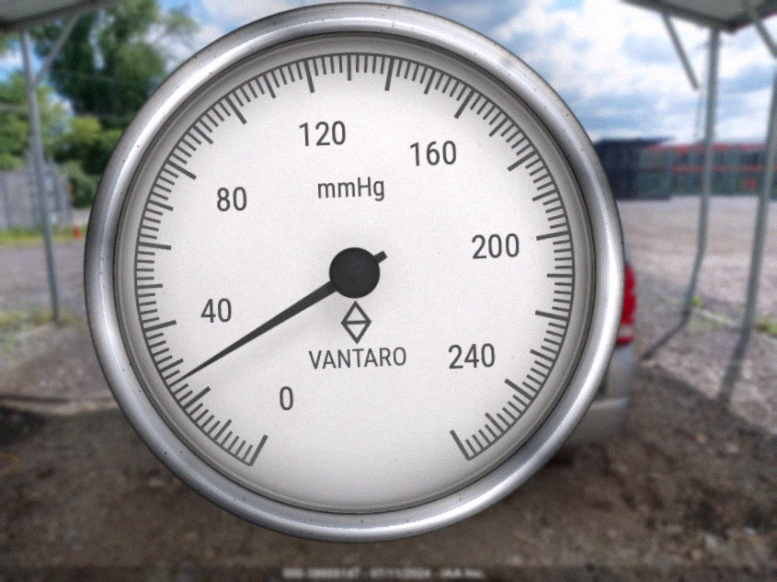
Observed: **26** mmHg
